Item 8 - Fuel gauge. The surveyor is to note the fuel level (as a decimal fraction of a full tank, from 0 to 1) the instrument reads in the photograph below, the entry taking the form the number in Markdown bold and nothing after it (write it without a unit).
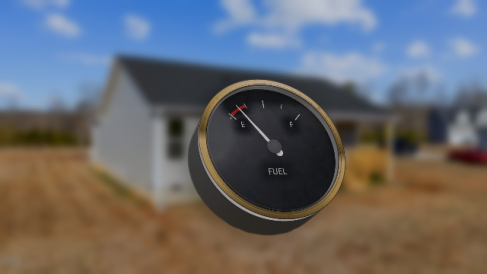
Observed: **0.125**
